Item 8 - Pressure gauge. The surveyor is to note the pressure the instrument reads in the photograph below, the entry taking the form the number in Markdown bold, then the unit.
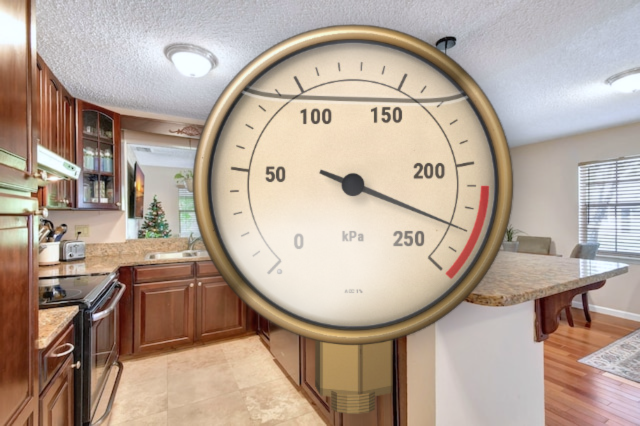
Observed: **230** kPa
